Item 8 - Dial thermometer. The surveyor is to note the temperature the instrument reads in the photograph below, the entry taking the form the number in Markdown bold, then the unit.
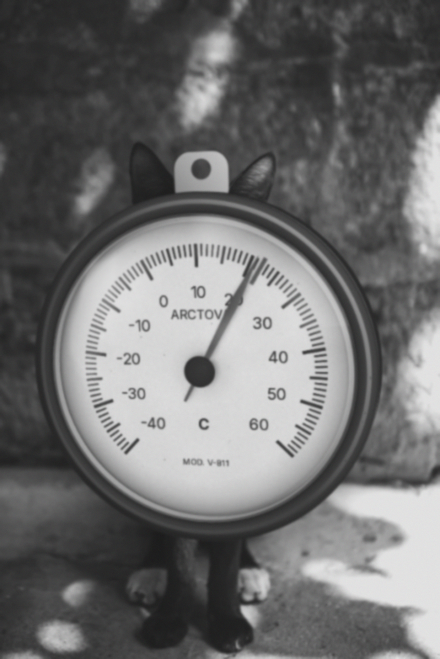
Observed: **21** °C
